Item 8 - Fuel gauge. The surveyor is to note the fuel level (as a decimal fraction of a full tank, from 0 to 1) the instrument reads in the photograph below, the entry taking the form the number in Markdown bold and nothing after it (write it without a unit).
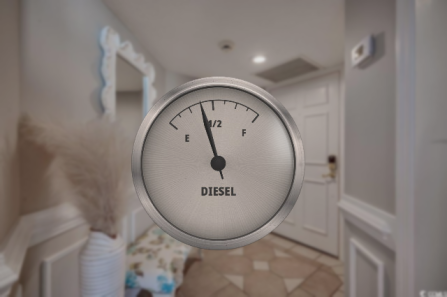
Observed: **0.375**
